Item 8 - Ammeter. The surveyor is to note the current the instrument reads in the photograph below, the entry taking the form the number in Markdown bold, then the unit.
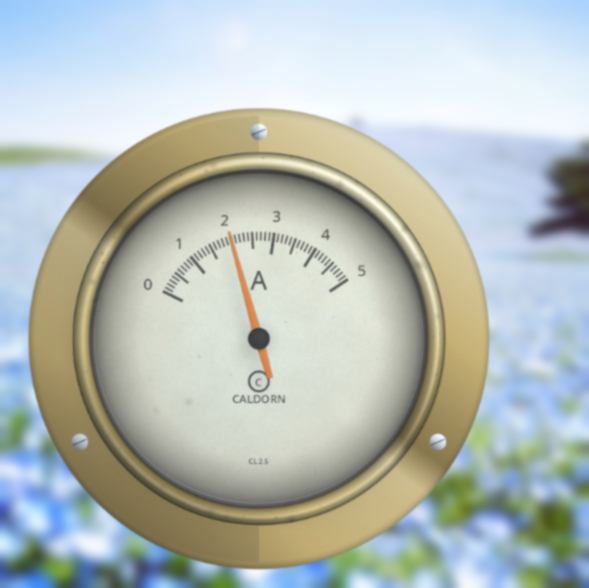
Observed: **2** A
